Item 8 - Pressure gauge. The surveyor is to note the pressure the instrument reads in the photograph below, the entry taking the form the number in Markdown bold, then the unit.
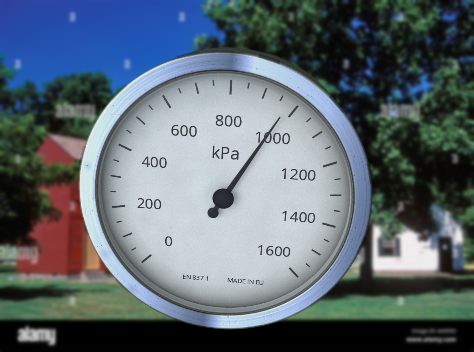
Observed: **975** kPa
